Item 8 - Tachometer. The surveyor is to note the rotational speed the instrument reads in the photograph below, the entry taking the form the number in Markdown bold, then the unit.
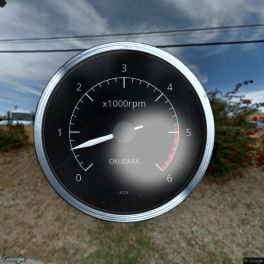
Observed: **600** rpm
